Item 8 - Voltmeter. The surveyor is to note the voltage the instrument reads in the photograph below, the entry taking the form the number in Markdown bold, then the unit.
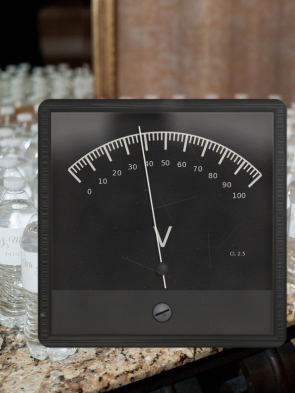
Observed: **38** V
